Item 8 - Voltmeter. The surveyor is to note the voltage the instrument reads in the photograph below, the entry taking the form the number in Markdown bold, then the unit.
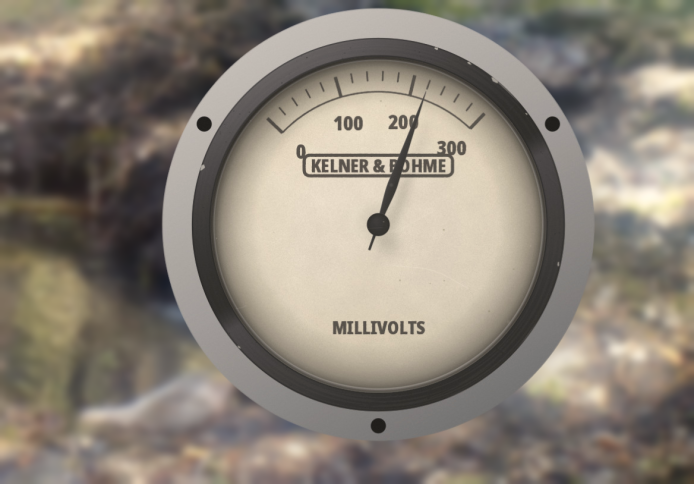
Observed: **220** mV
